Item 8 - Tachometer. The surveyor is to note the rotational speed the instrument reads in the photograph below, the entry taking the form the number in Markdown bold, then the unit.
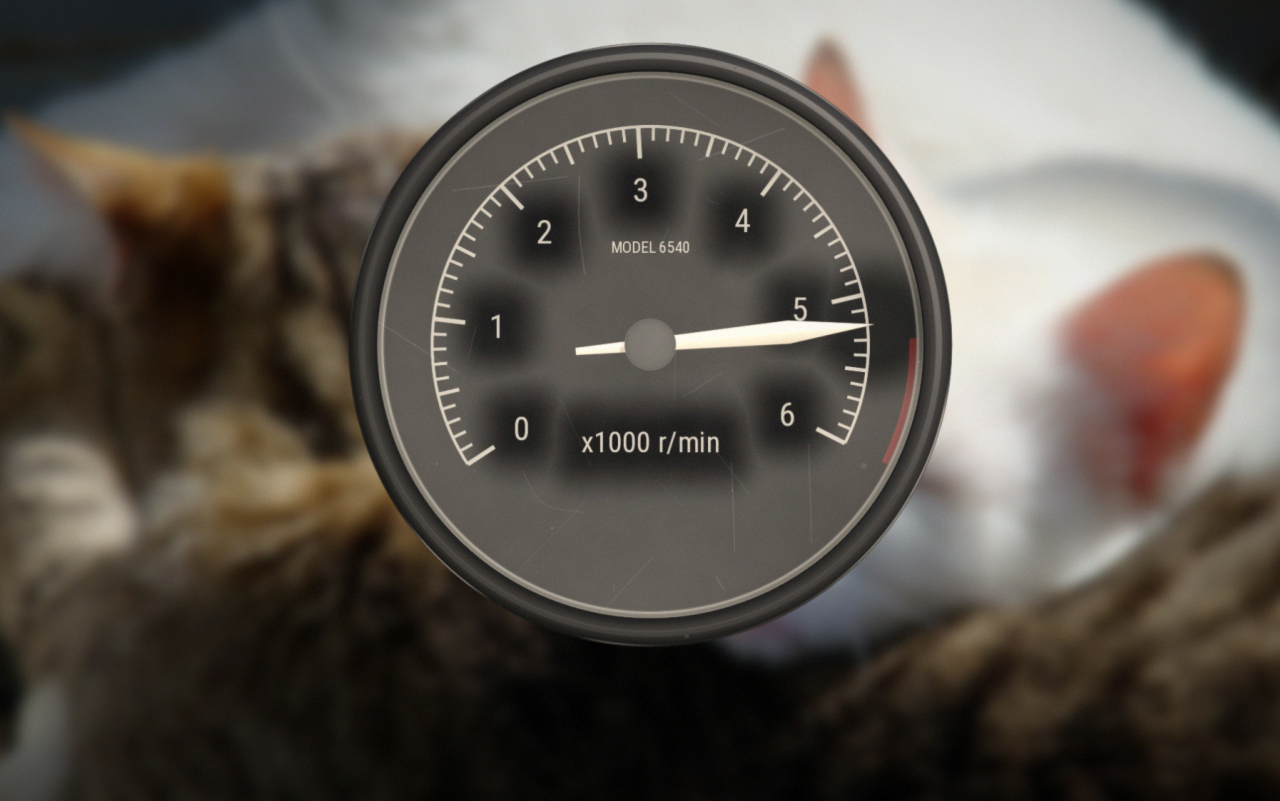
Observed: **5200** rpm
